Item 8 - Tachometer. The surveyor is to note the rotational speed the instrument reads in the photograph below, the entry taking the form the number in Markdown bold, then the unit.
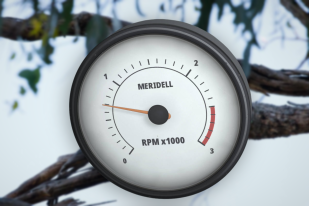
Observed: **700** rpm
